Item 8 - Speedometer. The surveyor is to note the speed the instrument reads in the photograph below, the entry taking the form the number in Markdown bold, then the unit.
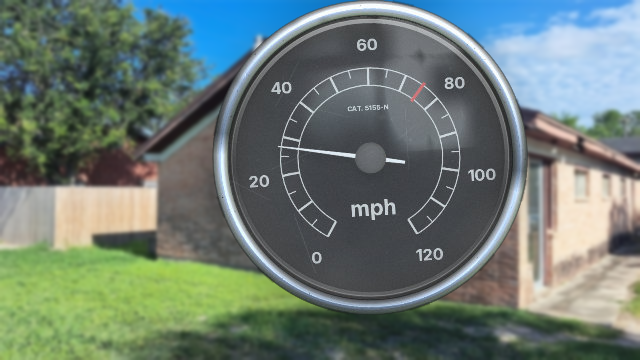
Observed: **27.5** mph
